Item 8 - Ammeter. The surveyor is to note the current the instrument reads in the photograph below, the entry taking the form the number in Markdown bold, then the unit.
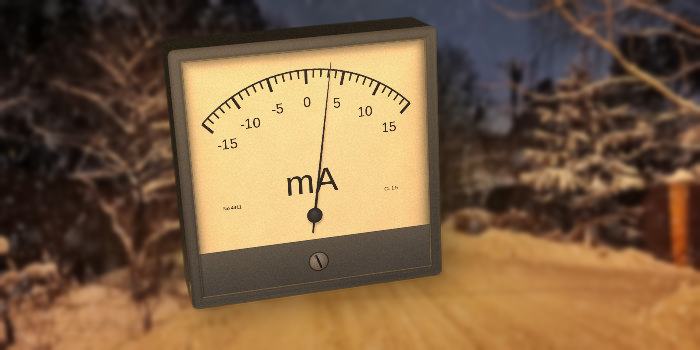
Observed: **3** mA
